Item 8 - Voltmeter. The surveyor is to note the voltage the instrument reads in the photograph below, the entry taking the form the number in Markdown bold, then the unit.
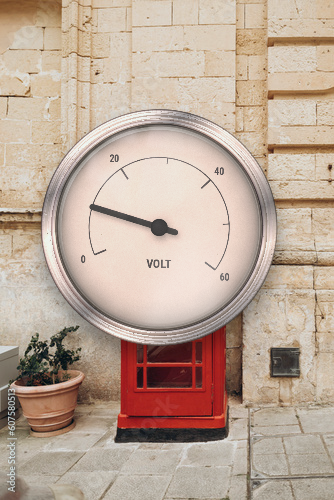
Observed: **10** V
